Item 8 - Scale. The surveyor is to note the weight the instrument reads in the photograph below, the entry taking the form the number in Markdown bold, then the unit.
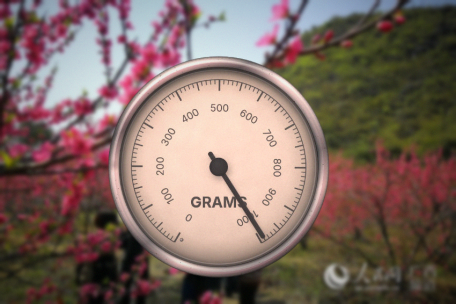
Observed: **990** g
